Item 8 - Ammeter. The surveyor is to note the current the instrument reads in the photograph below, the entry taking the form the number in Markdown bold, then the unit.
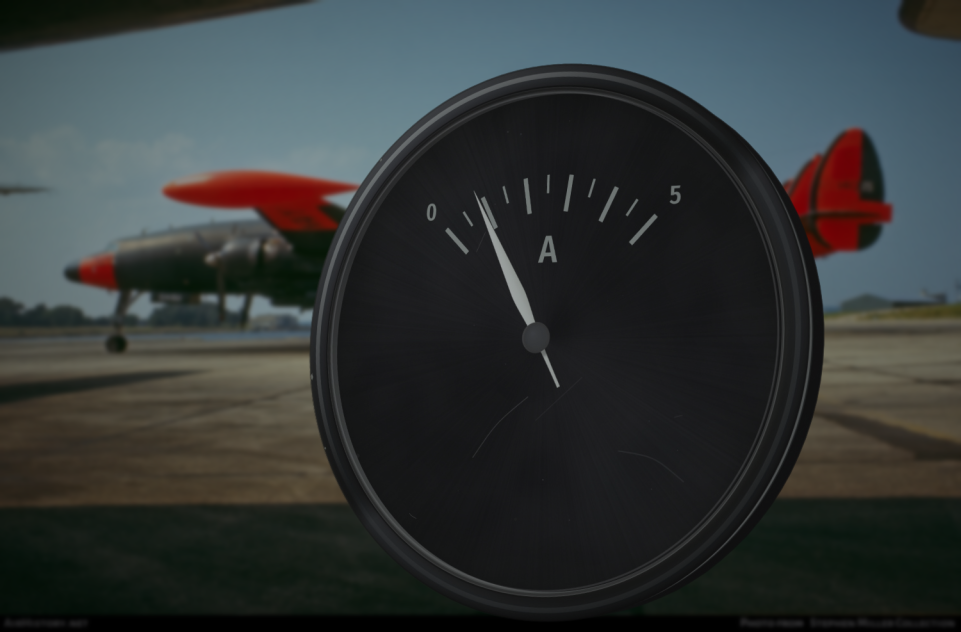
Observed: **1** A
